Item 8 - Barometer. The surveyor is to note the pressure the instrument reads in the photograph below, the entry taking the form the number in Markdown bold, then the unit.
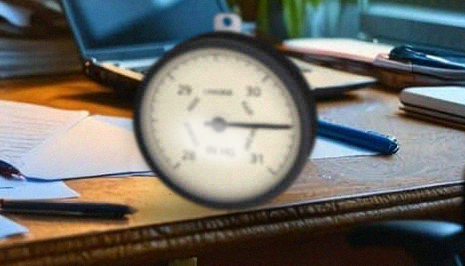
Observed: **30.5** inHg
